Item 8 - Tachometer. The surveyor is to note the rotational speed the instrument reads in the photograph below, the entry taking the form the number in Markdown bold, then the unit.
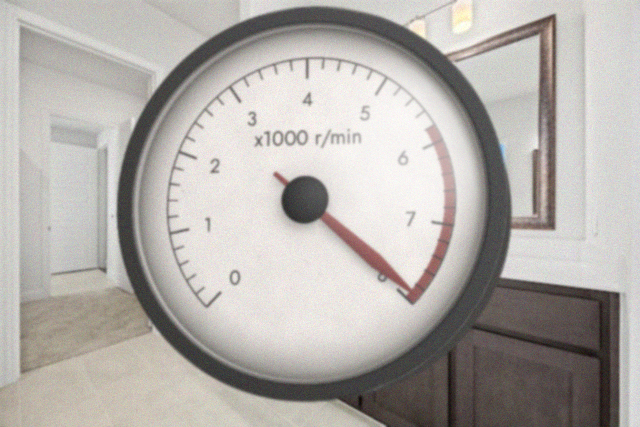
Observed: **7900** rpm
